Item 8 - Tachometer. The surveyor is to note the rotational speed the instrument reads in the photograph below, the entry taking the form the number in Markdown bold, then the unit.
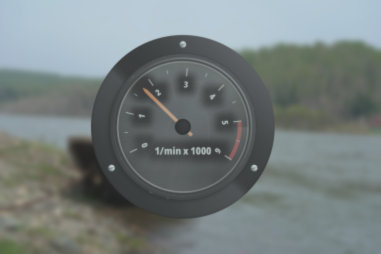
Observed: **1750** rpm
